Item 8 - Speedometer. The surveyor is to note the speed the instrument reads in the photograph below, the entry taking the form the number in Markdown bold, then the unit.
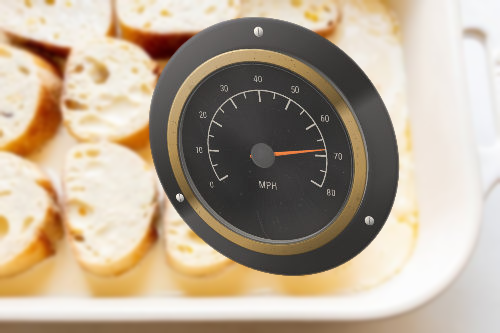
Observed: **67.5** mph
